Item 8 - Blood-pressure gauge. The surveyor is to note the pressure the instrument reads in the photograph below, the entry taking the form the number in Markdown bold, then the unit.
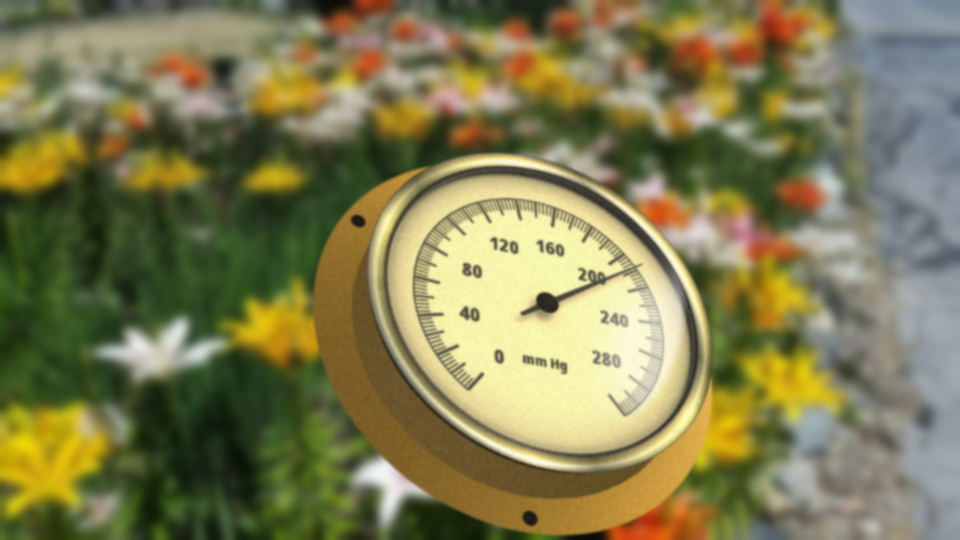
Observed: **210** mmHg
